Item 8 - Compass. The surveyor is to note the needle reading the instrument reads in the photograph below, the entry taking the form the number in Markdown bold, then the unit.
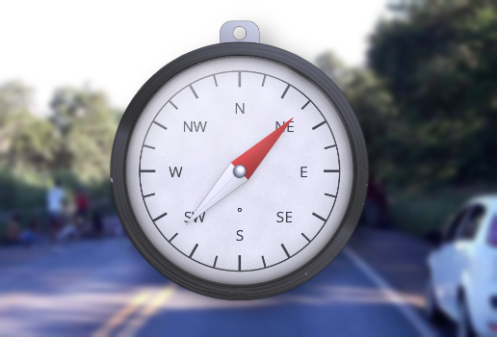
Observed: **45** °
